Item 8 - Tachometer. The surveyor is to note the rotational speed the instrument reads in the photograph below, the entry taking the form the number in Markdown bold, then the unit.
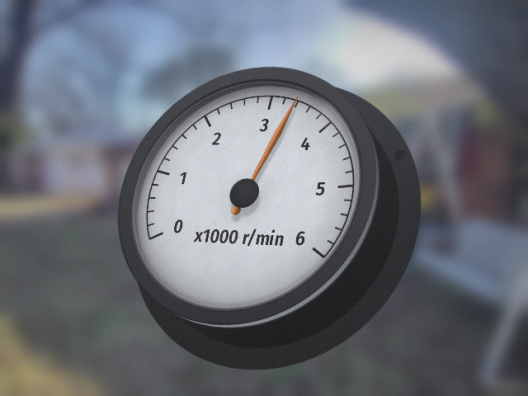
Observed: **3400** rpm
